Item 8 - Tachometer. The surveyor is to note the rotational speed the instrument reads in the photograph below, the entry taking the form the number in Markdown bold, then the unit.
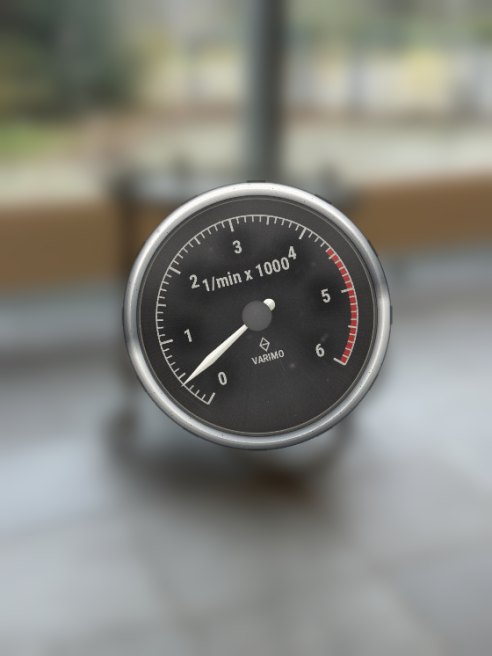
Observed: **400** rpm
